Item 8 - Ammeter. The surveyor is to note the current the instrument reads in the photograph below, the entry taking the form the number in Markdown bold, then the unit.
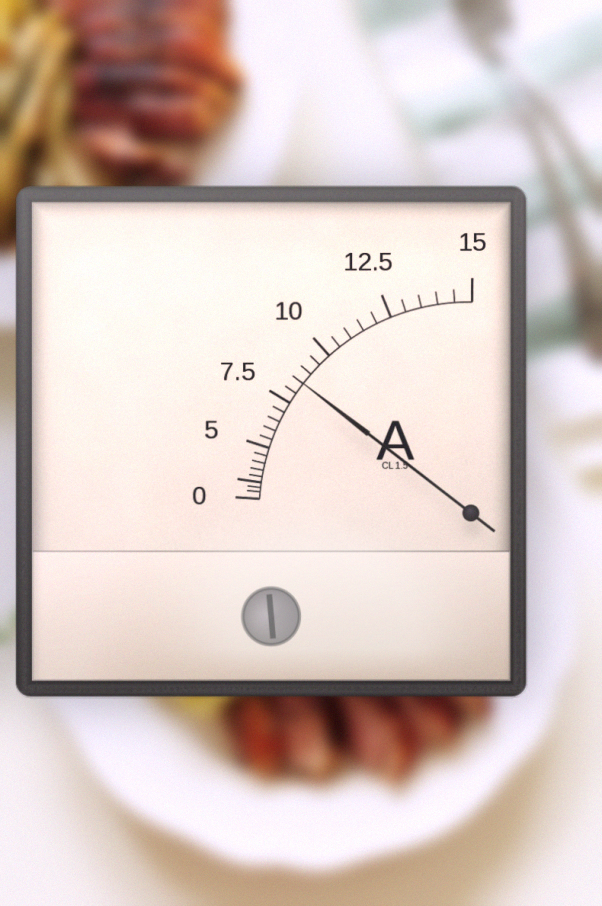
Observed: **8.5** A
